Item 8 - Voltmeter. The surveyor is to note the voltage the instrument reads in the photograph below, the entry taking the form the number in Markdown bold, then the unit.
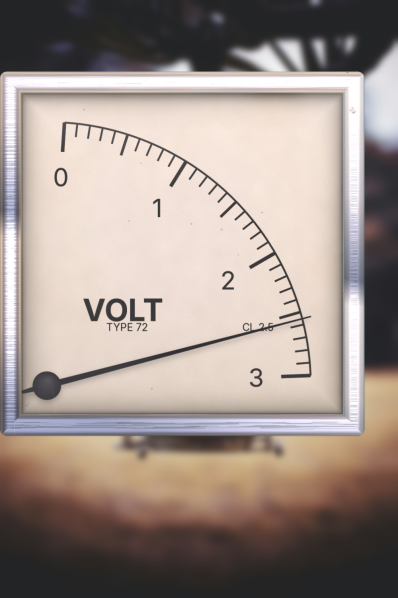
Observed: **2.55** V
